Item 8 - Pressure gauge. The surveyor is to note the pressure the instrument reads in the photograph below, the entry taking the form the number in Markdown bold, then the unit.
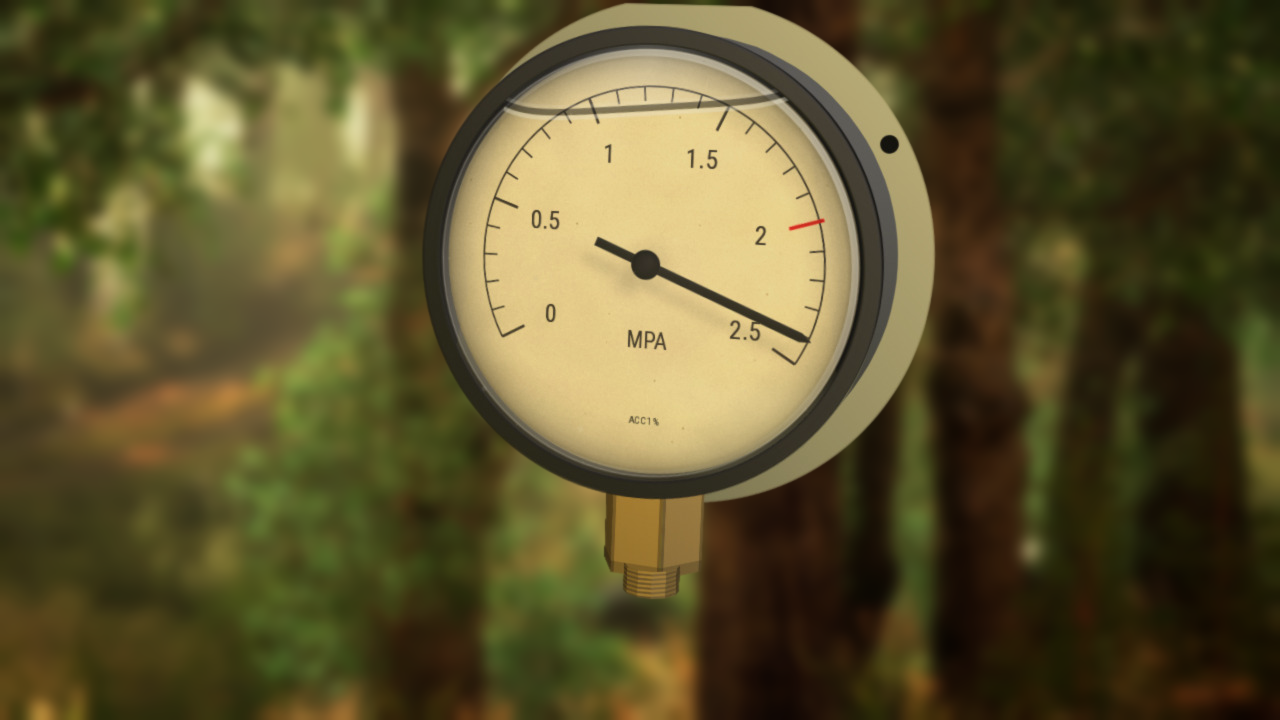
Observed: **2.4** MPa
